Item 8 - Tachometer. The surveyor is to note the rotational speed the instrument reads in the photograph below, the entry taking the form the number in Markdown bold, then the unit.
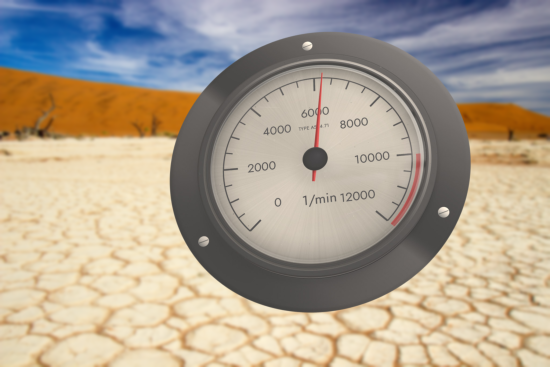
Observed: **6250** rpm
